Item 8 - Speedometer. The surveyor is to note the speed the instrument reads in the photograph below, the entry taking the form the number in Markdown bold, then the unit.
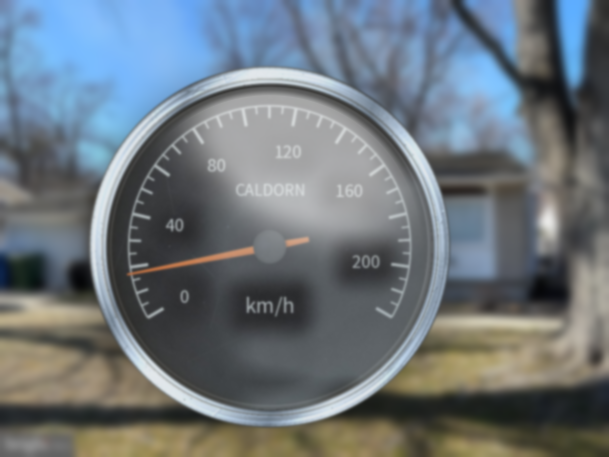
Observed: **17.5** km/h
